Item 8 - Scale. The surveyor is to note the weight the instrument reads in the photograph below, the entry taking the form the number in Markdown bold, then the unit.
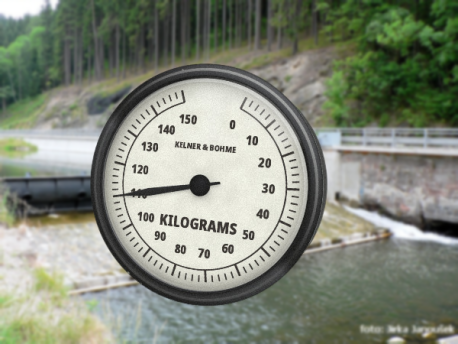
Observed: **110** kg
